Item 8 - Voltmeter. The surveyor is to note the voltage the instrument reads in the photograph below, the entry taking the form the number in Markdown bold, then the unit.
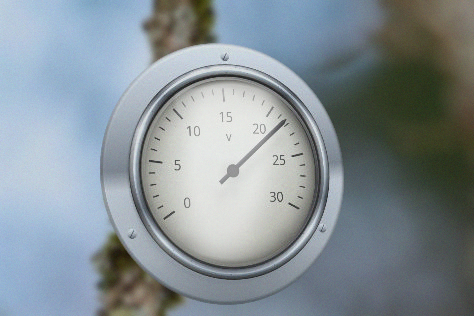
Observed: **21.5** V
